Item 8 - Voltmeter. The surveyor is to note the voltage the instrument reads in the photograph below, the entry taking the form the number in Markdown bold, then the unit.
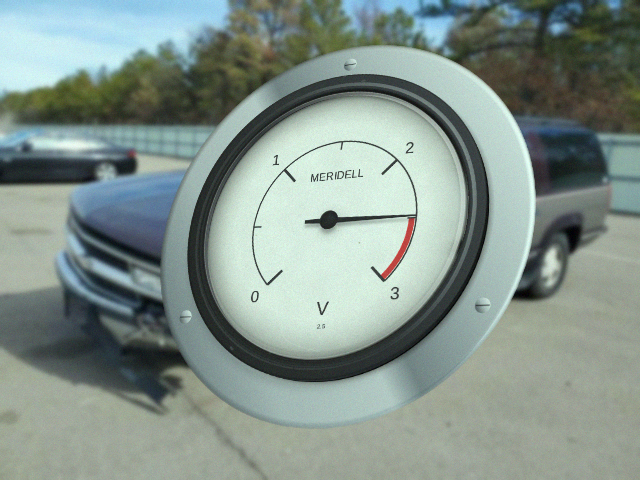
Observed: **2.5** V
